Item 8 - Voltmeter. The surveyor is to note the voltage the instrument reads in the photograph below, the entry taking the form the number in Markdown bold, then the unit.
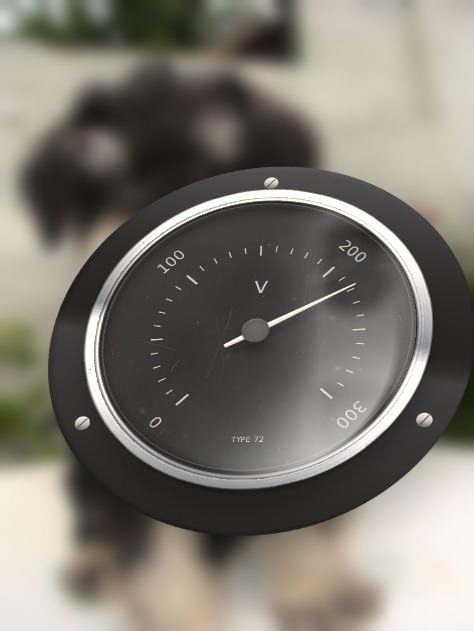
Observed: **220** V
